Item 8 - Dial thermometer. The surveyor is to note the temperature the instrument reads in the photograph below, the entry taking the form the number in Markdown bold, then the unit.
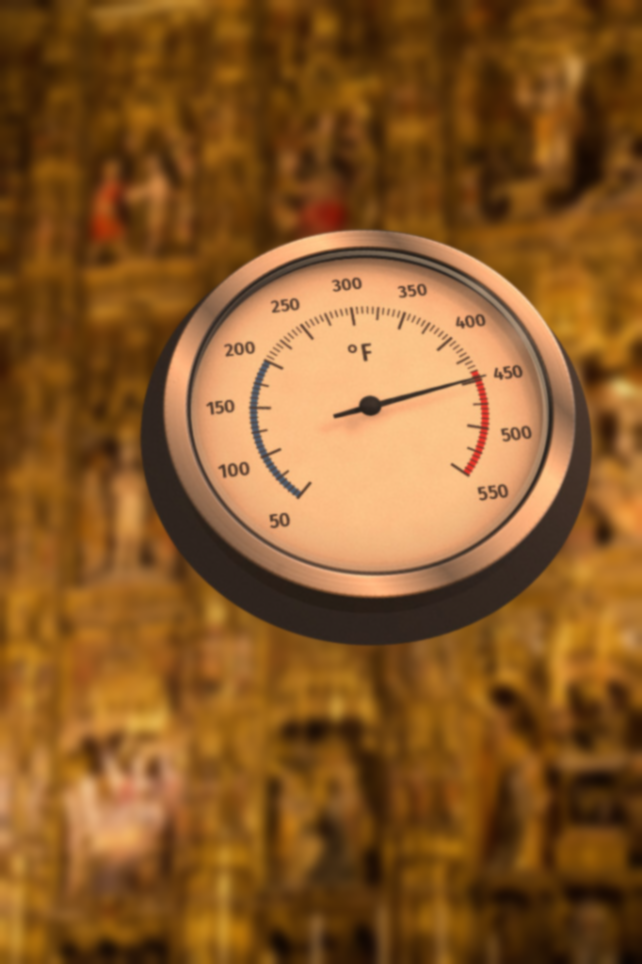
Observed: **450** °F
